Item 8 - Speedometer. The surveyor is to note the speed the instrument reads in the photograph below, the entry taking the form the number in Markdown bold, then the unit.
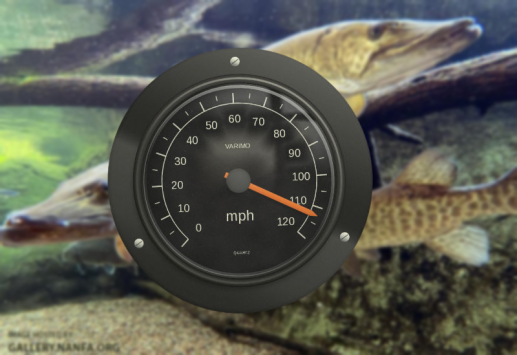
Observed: **112.5** mph
